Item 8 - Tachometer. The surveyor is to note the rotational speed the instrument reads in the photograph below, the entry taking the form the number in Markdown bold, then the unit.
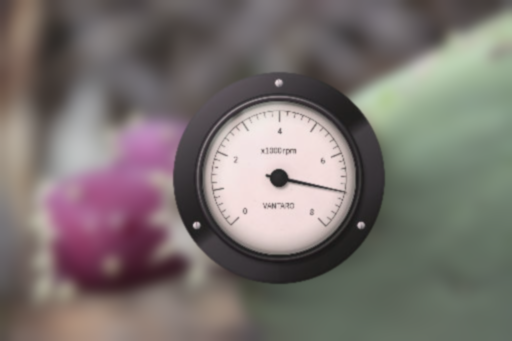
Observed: **7000** rpm
